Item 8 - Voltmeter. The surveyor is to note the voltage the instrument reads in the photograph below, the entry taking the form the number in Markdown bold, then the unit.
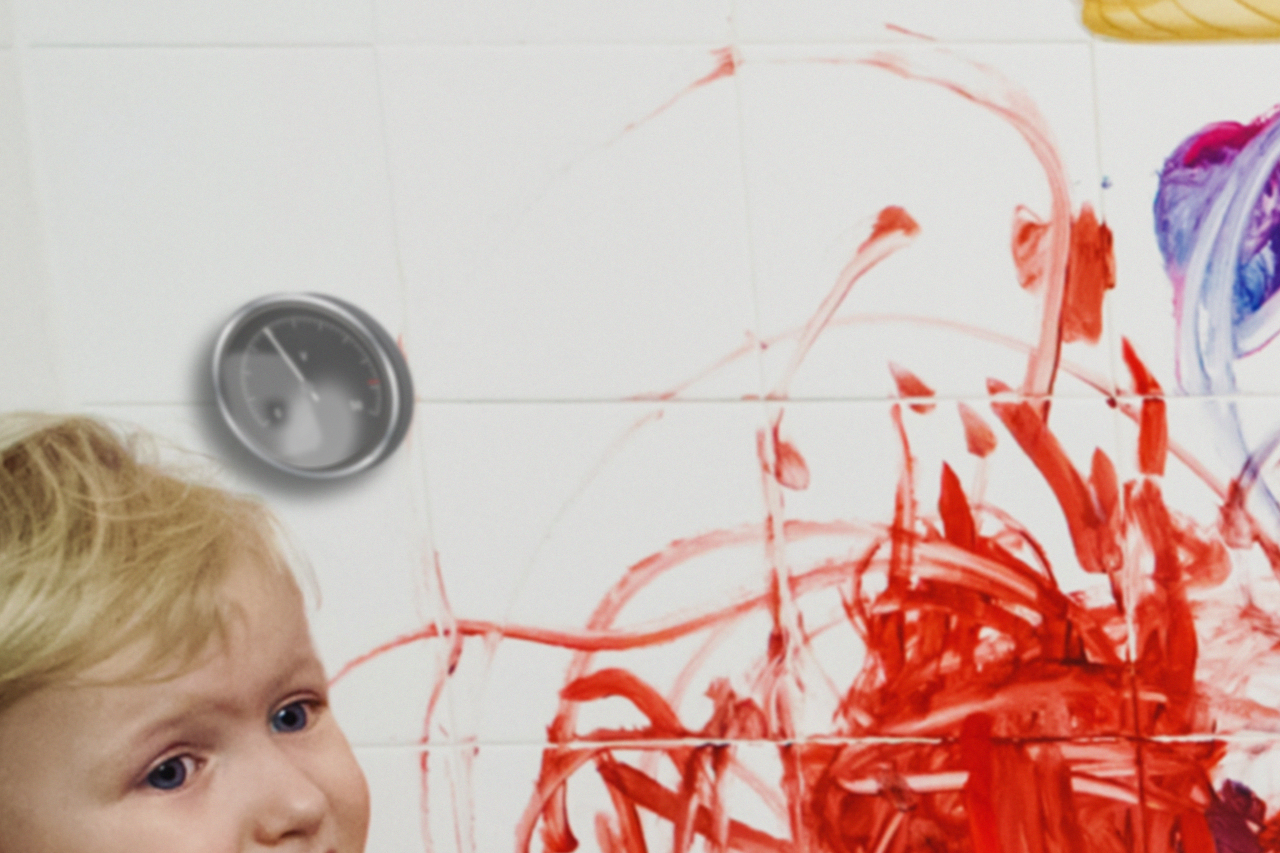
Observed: **20** V
